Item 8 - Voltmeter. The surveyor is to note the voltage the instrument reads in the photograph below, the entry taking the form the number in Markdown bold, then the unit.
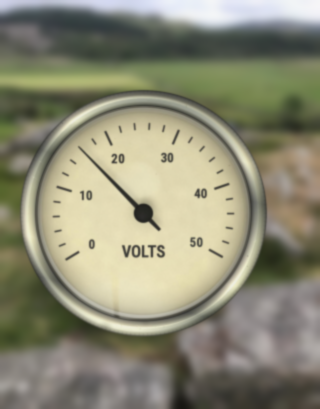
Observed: **16** V
